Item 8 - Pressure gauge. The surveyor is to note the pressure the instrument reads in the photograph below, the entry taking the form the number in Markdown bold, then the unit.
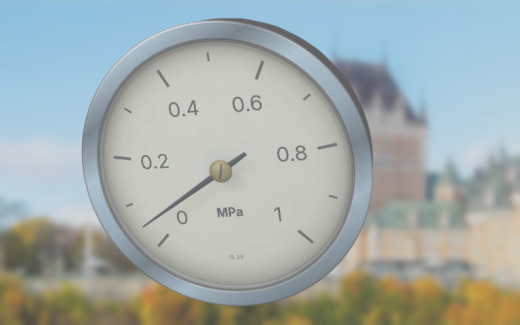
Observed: **0.05** MPa
